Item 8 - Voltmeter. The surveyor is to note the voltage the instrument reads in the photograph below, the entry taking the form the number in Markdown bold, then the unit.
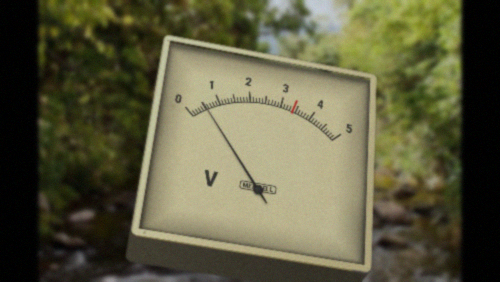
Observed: **0.5** V
